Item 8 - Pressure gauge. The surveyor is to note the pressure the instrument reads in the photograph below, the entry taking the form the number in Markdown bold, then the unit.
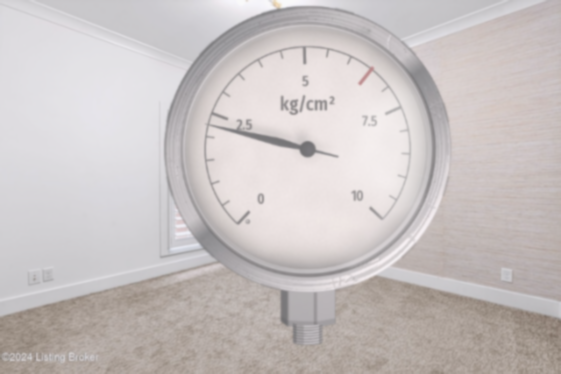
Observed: **2.25** kg/cm²
